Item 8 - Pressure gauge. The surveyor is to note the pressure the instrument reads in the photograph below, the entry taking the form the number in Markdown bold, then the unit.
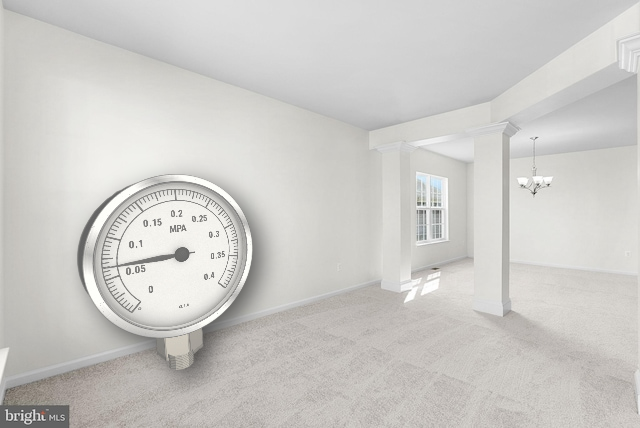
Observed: **0.065** MPa
